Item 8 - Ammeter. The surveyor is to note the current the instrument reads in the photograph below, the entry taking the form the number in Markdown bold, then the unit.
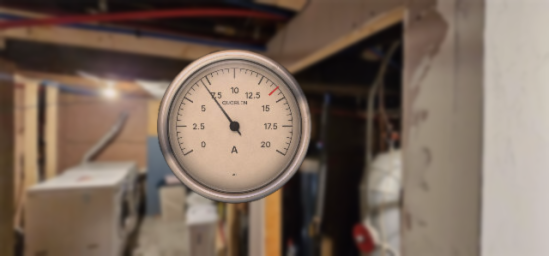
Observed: **7** A
